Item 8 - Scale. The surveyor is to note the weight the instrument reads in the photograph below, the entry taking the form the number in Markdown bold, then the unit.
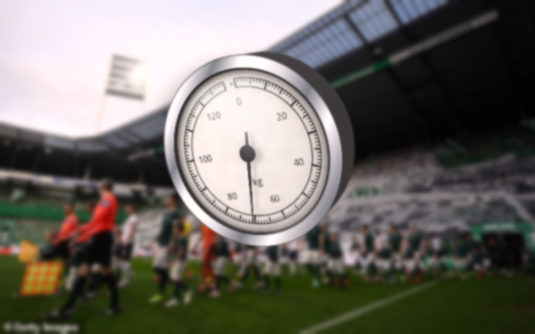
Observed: **70** kg
